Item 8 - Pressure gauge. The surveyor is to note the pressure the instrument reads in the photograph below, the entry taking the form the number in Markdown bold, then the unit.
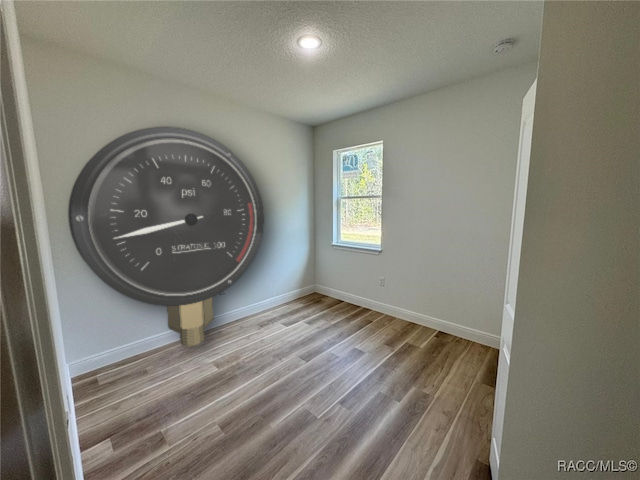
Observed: **12** psi
